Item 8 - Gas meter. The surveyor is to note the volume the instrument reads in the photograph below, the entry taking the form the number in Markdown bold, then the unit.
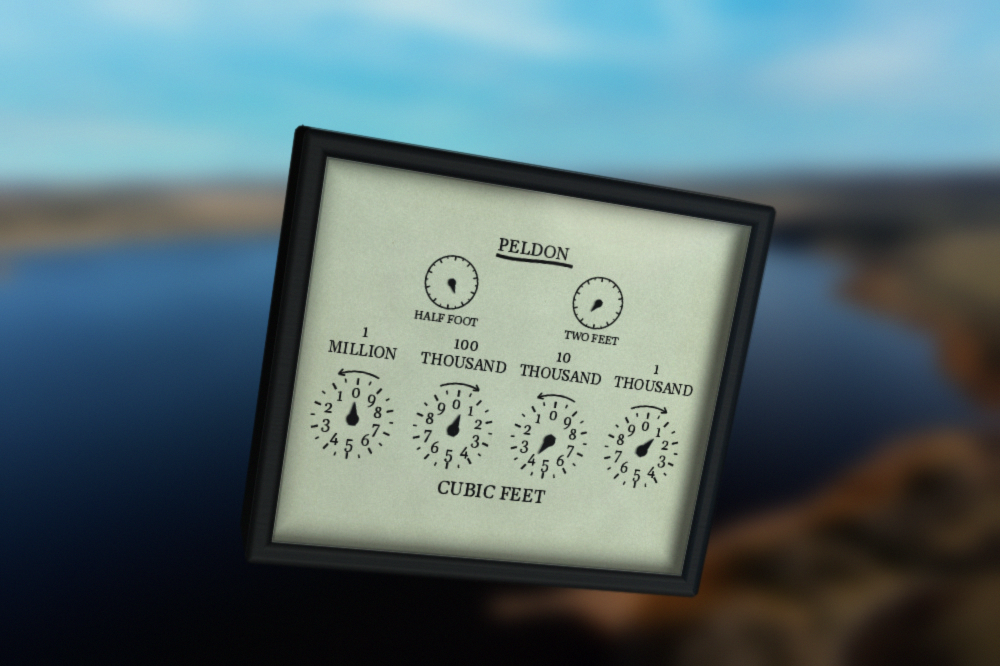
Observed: **4100** ft³
